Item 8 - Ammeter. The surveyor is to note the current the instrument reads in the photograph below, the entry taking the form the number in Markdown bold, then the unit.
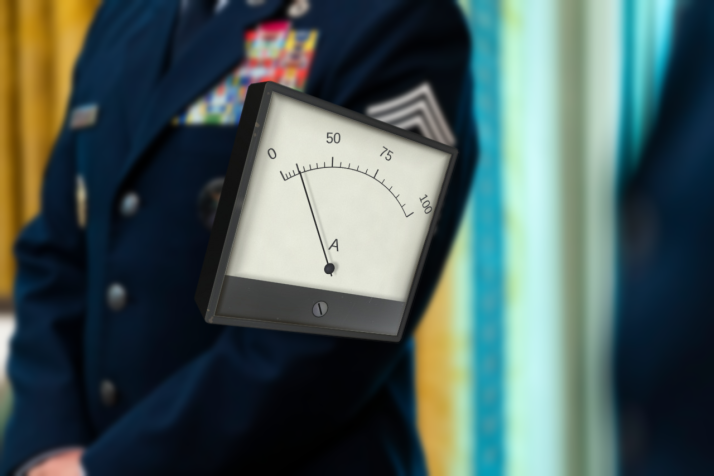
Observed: **25** A
